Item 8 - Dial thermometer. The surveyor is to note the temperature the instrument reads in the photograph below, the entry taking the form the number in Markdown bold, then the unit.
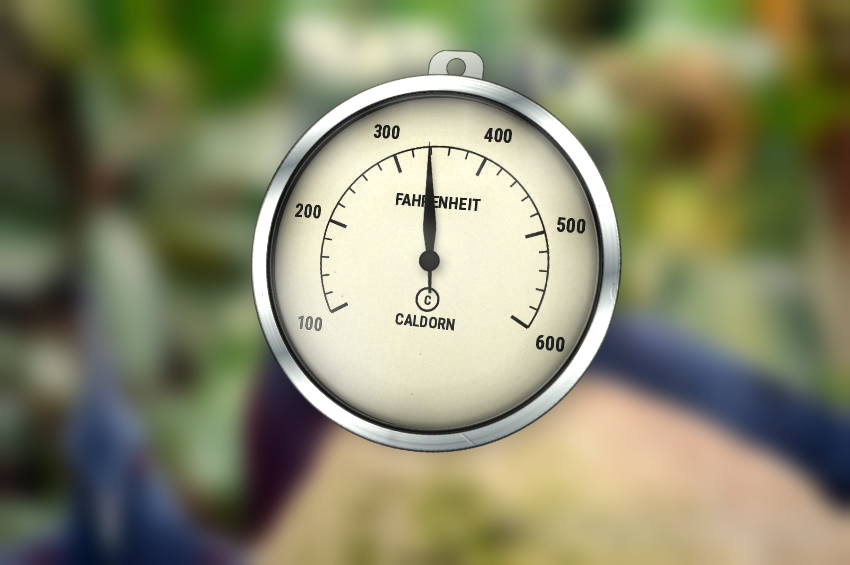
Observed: **340** °F
